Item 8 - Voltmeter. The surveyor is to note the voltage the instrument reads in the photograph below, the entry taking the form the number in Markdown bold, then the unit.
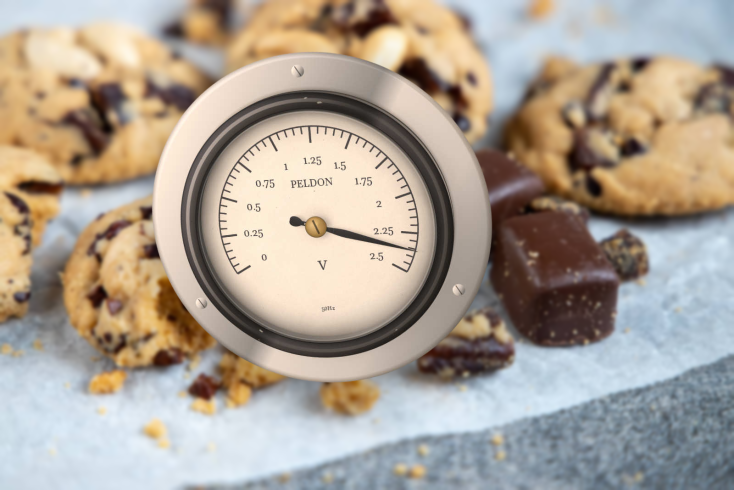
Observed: **2.35** V
